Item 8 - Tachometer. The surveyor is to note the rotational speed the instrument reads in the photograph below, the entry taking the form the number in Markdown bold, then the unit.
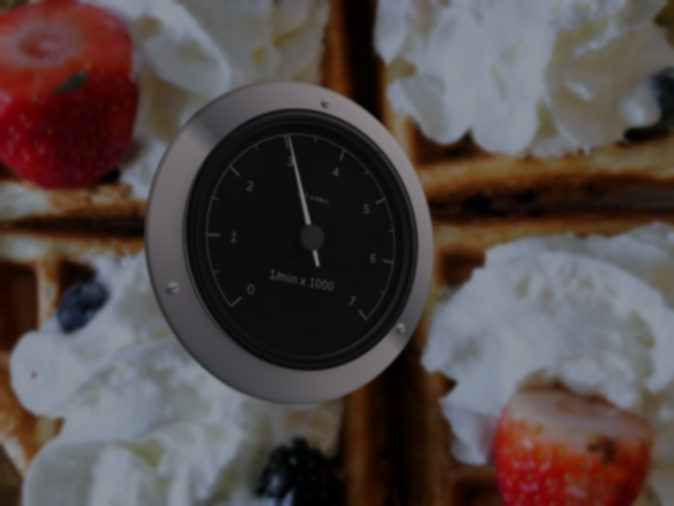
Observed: **3000** rpm
